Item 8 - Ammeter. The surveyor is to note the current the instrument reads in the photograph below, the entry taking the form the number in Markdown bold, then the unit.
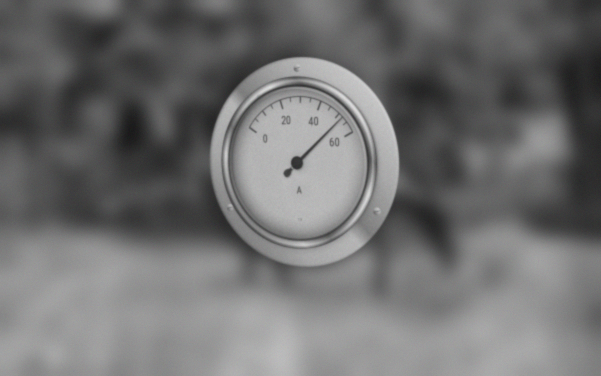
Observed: **52.5** A
